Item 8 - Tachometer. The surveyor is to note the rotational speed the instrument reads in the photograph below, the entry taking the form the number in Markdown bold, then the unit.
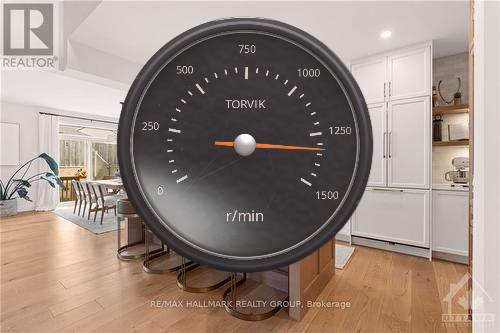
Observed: **1325** rpm
